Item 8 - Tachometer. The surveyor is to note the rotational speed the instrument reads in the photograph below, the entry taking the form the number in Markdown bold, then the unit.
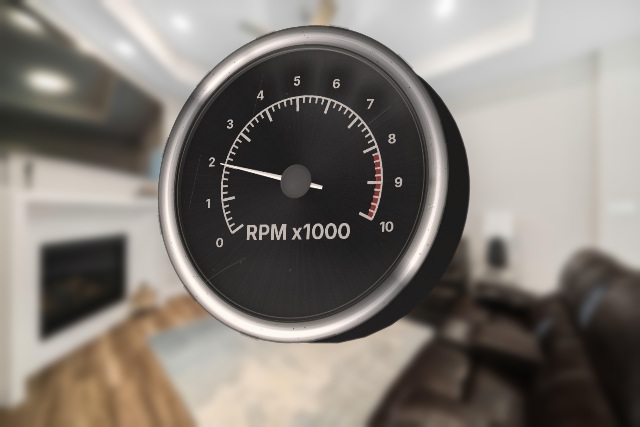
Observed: **2000** rpm
